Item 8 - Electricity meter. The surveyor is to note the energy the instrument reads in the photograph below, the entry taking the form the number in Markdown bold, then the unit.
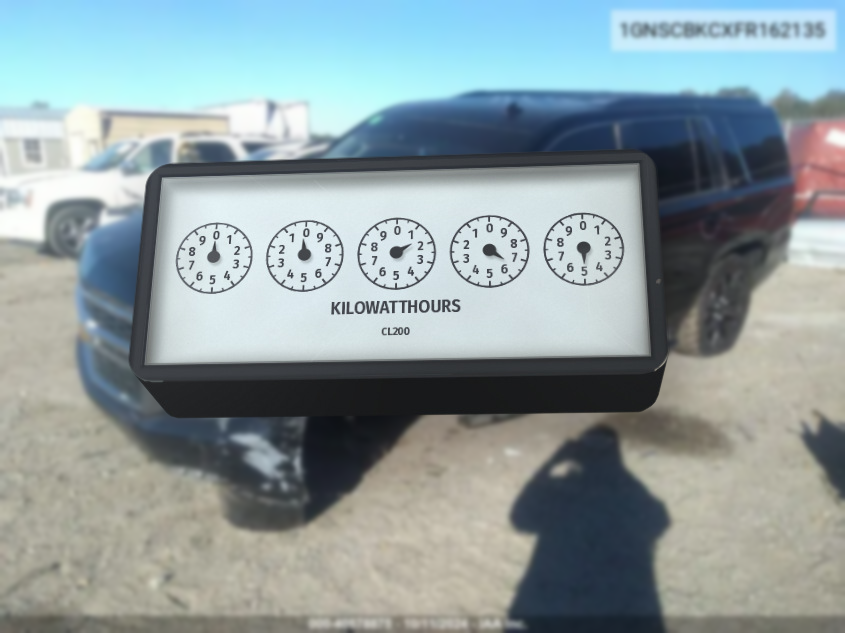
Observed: **165** kWh
